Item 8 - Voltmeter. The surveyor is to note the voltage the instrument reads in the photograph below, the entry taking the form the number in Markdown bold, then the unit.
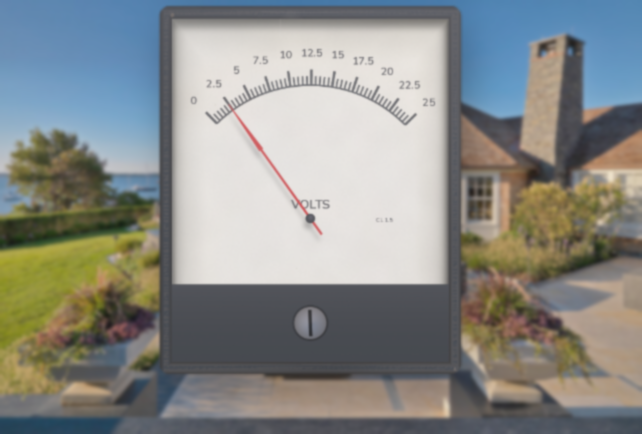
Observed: **2.5** V
